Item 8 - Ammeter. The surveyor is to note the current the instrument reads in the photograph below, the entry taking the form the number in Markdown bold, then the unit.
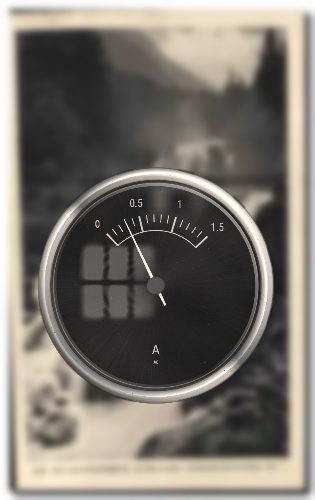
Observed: **0.3** A
